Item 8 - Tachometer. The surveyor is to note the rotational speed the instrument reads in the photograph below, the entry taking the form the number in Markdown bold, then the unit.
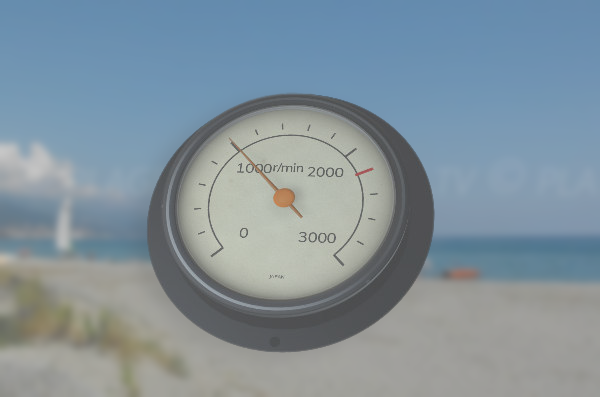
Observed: **1000** rpm
